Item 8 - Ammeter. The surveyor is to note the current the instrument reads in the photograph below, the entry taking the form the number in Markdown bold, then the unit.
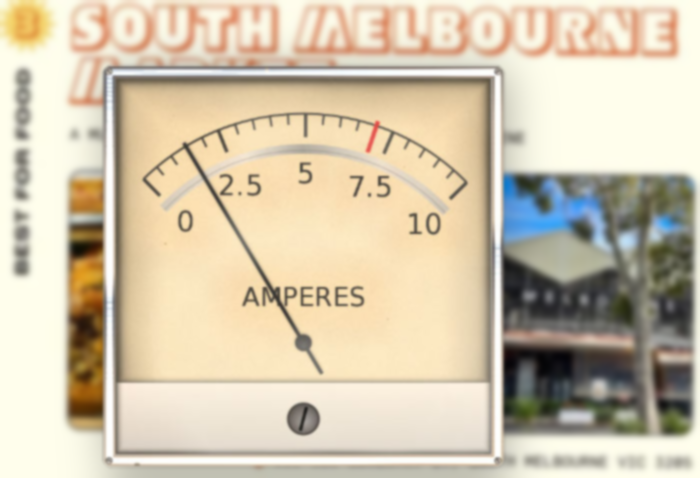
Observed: **1.5** A
